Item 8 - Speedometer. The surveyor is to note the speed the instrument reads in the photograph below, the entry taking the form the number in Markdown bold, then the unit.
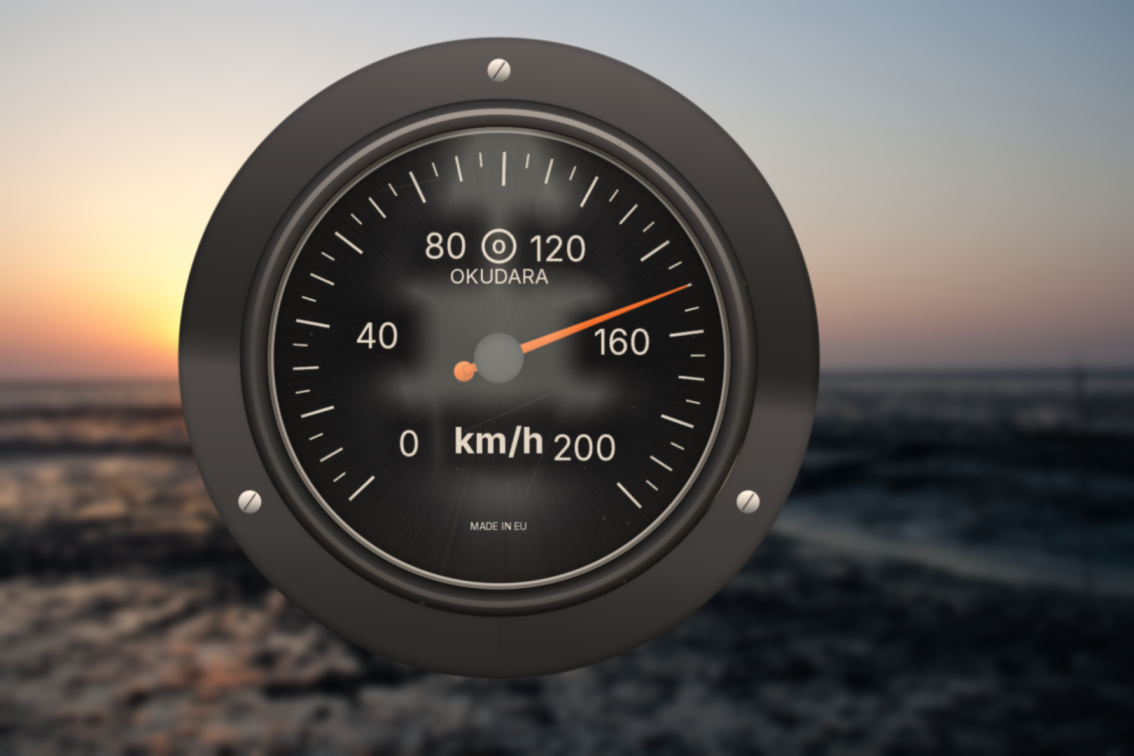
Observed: **150** km/h
